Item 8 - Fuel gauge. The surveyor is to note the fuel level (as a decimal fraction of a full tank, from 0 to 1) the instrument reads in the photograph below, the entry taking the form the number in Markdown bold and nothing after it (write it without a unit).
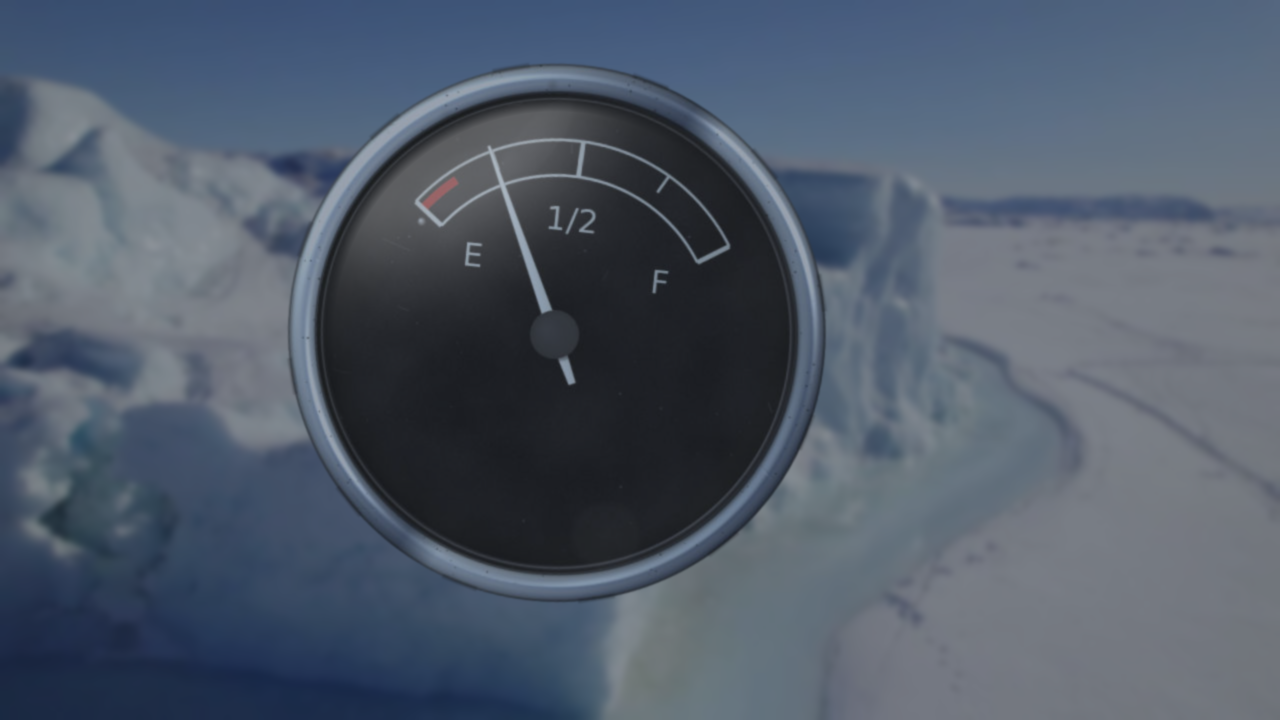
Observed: **0.25**
